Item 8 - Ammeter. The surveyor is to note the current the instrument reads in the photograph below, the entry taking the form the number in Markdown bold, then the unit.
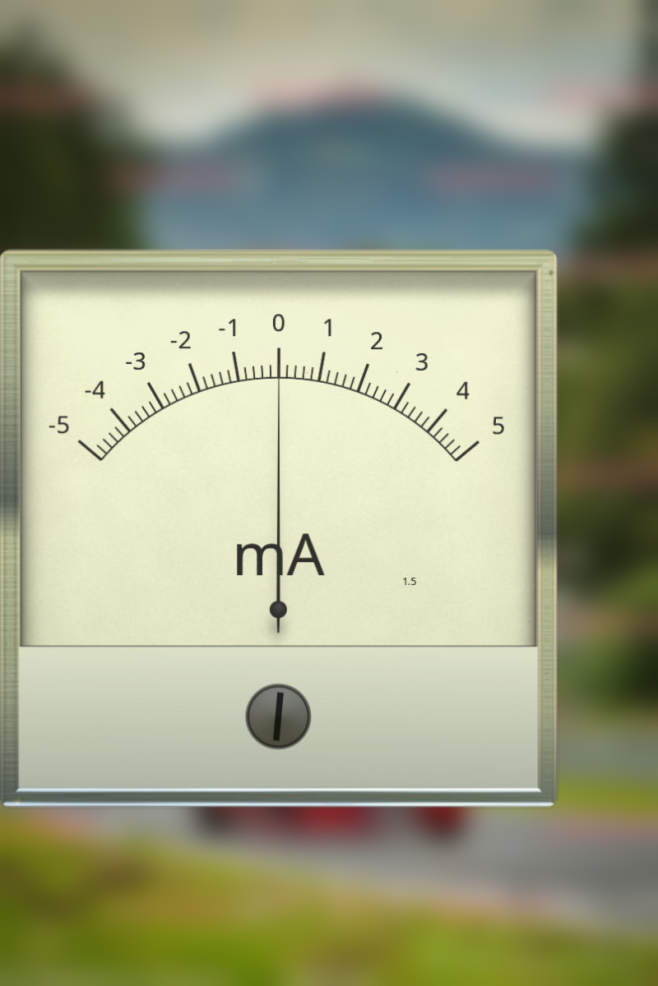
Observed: **0** mA
